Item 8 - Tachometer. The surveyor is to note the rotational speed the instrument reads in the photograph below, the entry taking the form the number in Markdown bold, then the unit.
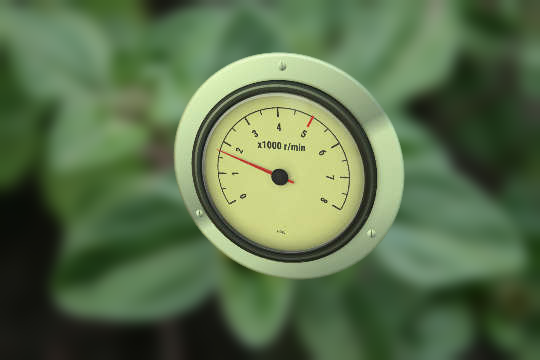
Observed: **1750** rpm
